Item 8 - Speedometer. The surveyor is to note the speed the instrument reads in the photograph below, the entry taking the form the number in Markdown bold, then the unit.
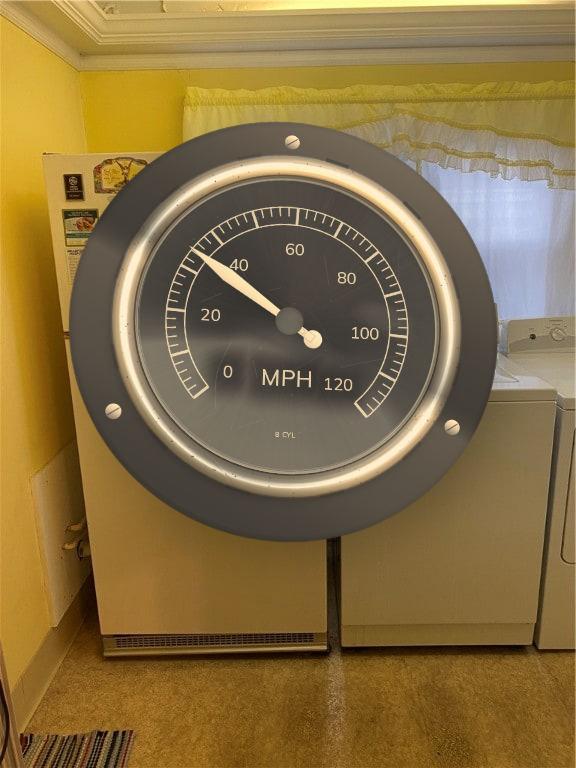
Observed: **34** mph
